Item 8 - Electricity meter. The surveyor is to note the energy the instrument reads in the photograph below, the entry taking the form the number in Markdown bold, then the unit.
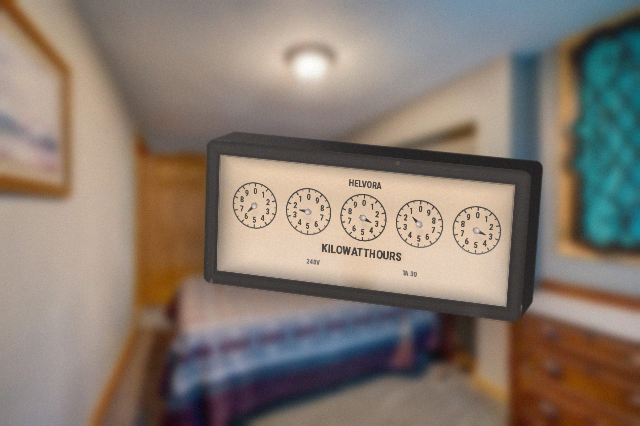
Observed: **62313** kWh
